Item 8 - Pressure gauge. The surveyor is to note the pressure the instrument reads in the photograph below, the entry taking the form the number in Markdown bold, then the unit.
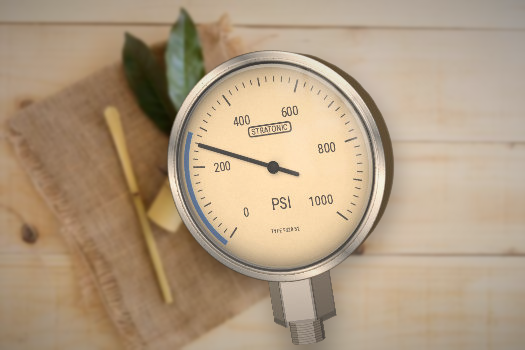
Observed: **260** psi
